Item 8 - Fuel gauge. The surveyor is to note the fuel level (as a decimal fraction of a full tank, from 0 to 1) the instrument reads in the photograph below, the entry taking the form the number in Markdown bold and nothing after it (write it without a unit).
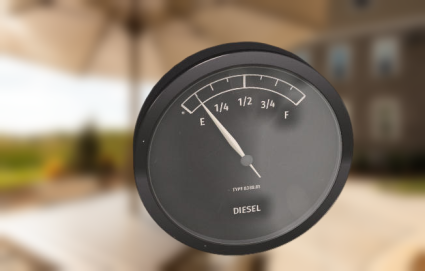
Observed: **0.125**
